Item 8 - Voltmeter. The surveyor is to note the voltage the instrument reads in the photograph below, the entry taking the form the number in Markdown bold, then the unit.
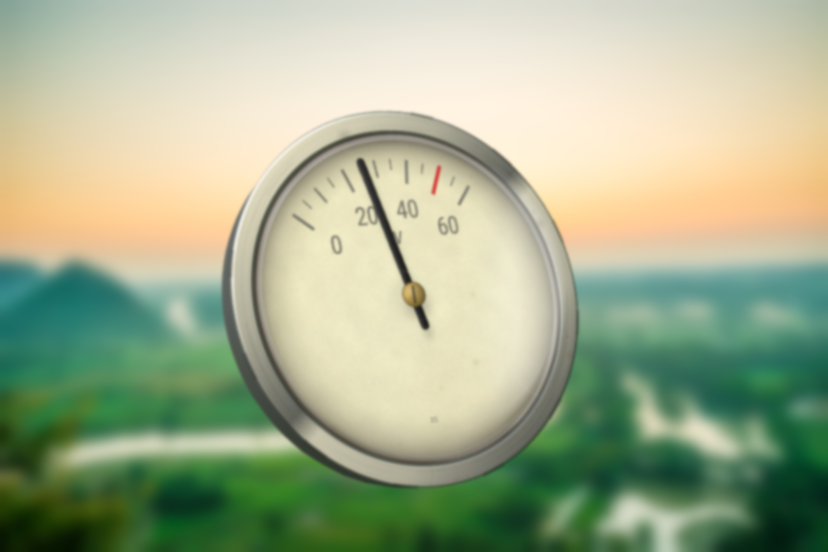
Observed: **25** V
